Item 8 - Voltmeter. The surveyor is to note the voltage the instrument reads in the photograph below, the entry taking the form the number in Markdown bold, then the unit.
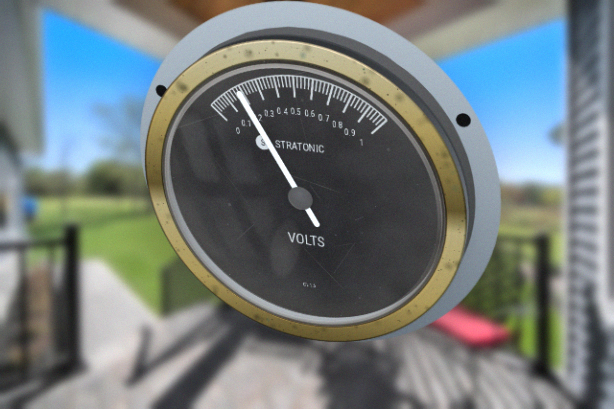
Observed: **0.2** V
